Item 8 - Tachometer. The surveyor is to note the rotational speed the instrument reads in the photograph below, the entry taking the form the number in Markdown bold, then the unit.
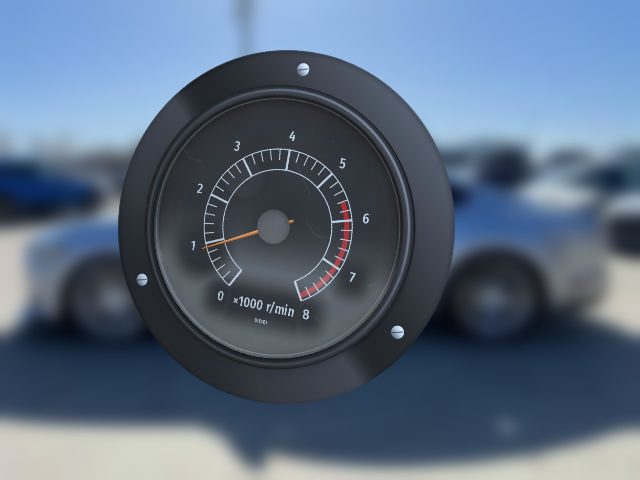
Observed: **900** rpm
